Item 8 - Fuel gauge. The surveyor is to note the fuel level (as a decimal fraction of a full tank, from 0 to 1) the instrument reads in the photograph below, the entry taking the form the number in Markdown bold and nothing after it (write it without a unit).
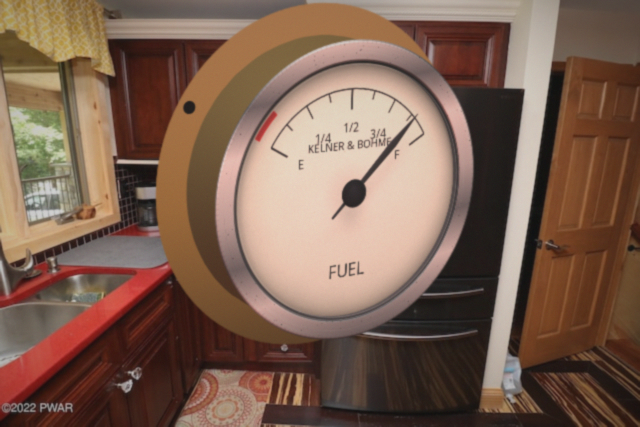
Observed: **0.875**
